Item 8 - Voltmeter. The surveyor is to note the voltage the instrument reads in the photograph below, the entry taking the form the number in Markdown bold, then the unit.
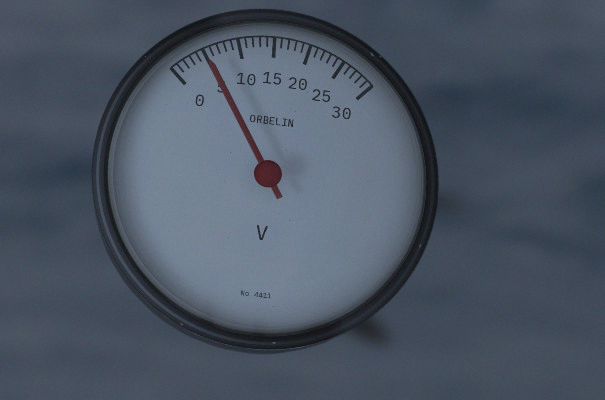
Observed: **5** V
